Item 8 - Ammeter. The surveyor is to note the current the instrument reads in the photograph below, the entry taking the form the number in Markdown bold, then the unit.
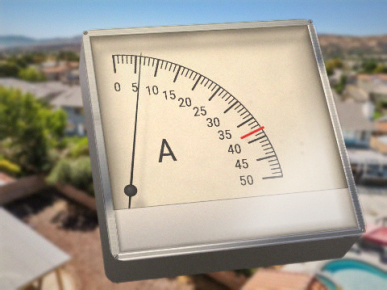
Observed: **6** A
